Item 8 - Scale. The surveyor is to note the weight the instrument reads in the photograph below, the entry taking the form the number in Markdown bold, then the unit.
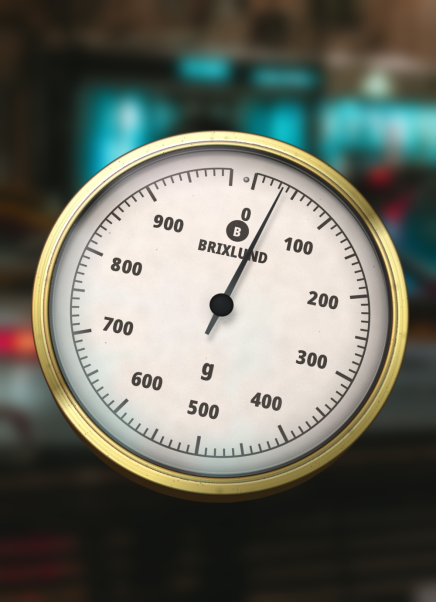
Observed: **35** g
